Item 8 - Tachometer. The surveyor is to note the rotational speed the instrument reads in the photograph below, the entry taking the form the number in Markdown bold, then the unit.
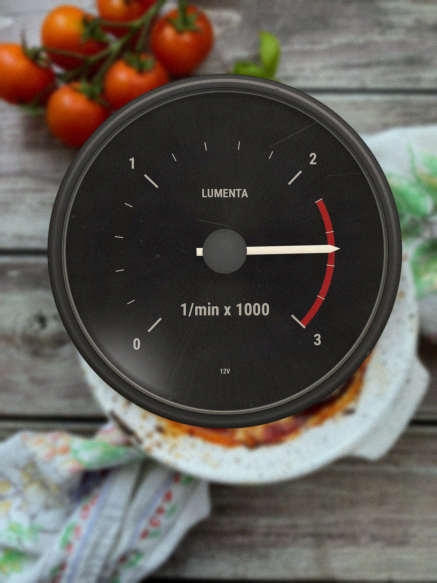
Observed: **2500** rpm
